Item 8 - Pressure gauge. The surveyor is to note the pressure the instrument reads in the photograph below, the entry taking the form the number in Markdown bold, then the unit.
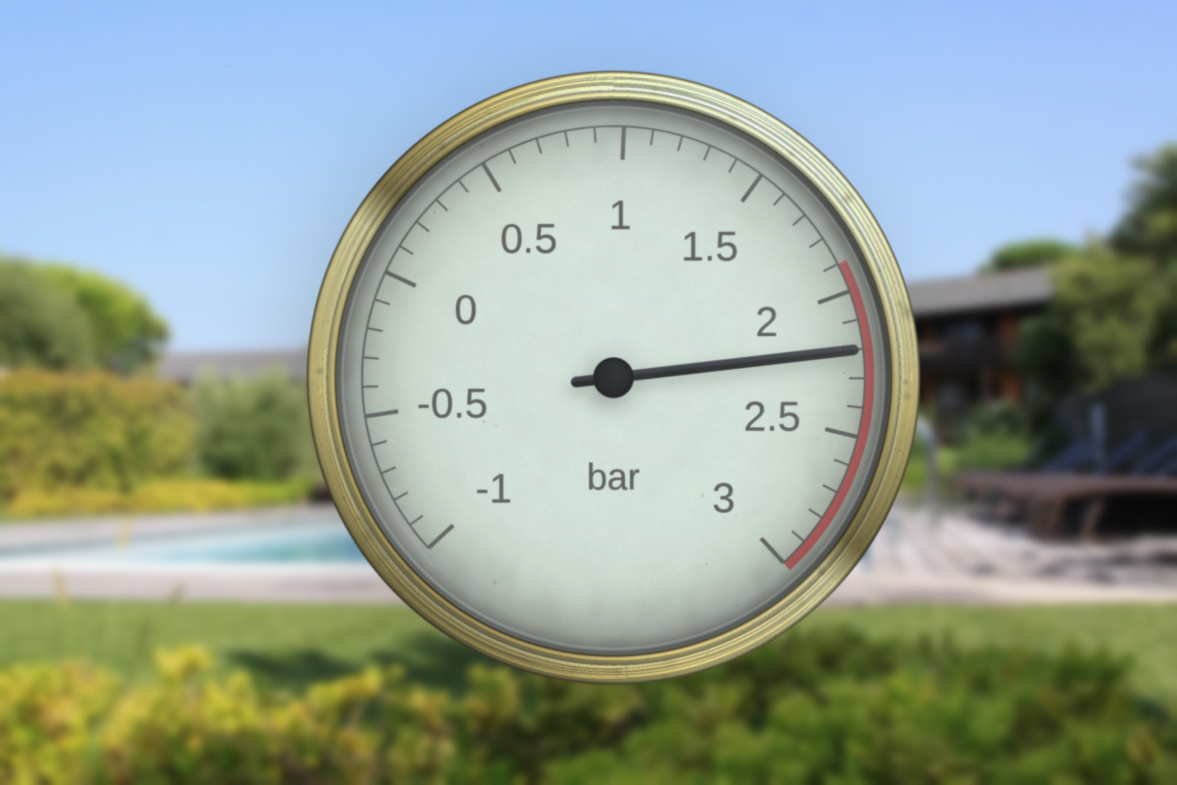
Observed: **2.2** bar
